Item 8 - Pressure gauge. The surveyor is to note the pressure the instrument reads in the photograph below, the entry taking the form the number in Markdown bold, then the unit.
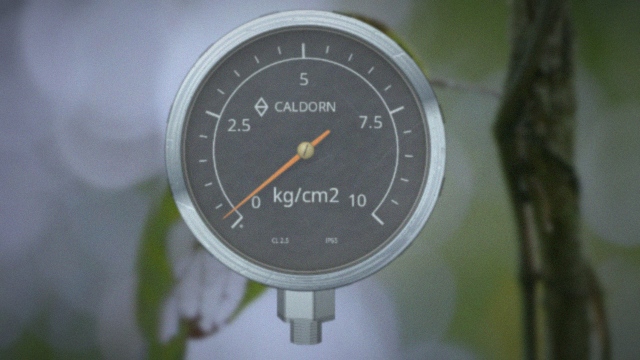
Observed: **0.25** kg/cm²
